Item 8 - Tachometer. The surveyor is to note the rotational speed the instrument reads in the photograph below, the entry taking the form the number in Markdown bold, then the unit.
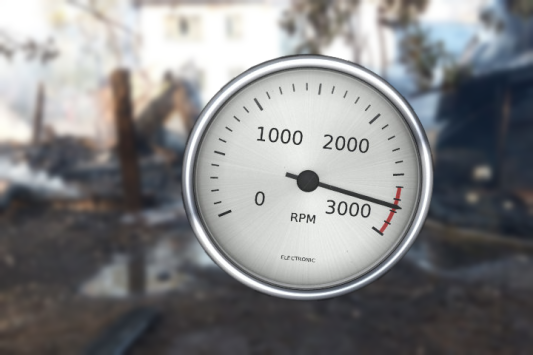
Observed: **2750** rpm
